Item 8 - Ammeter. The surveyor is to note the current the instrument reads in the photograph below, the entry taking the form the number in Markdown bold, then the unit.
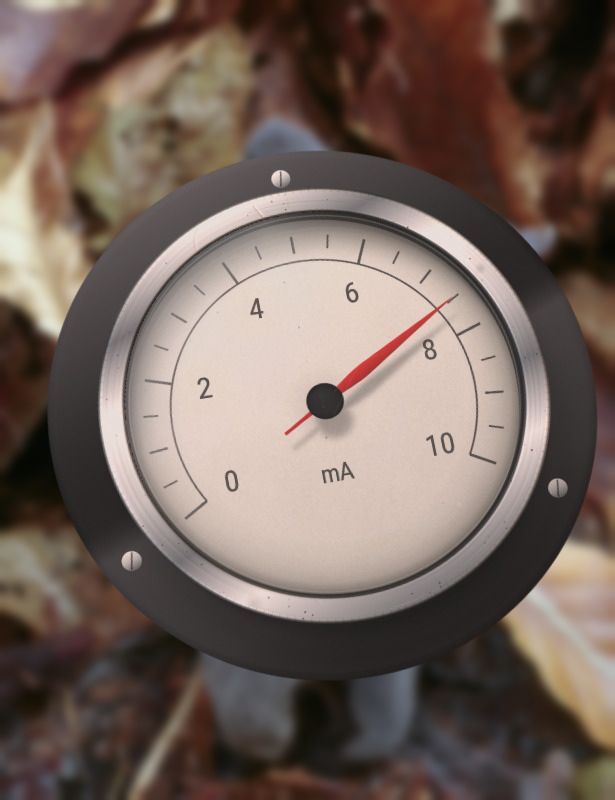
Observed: **7.5** mA
